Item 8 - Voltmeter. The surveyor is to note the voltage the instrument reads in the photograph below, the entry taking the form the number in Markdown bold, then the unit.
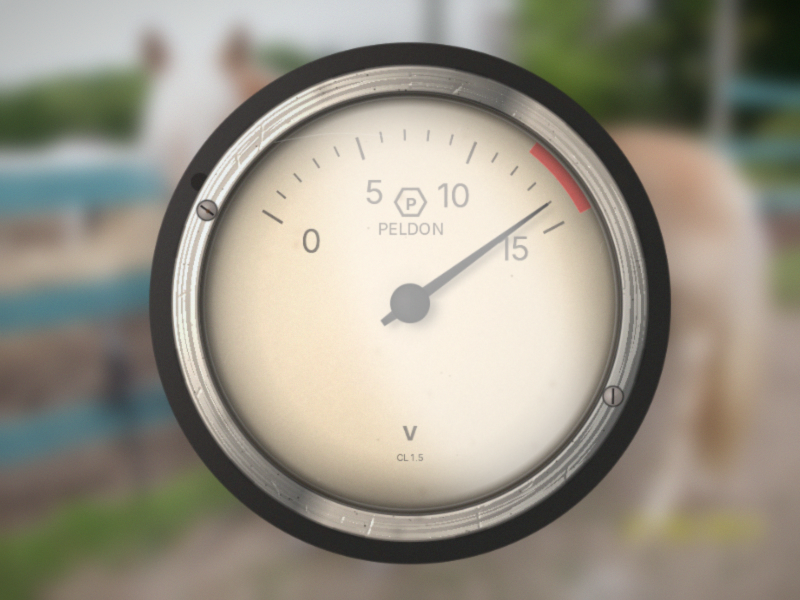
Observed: **14** V
